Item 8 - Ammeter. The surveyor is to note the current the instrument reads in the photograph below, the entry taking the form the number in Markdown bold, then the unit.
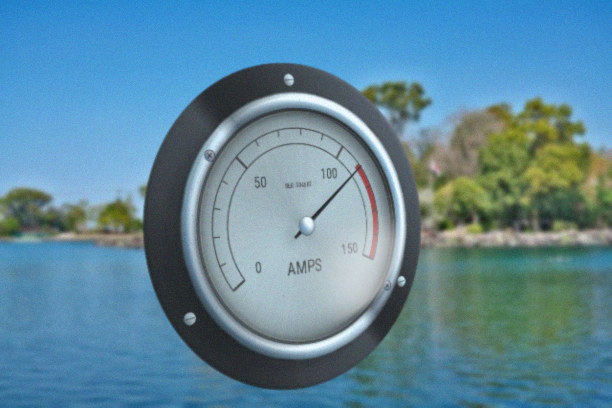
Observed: **110** A
